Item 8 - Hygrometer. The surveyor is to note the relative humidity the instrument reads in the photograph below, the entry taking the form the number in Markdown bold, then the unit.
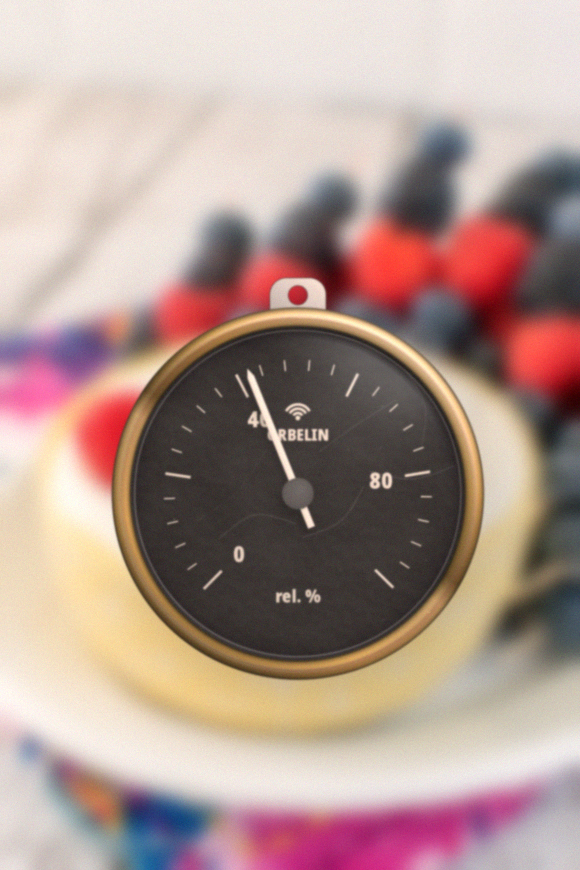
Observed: **42** %
